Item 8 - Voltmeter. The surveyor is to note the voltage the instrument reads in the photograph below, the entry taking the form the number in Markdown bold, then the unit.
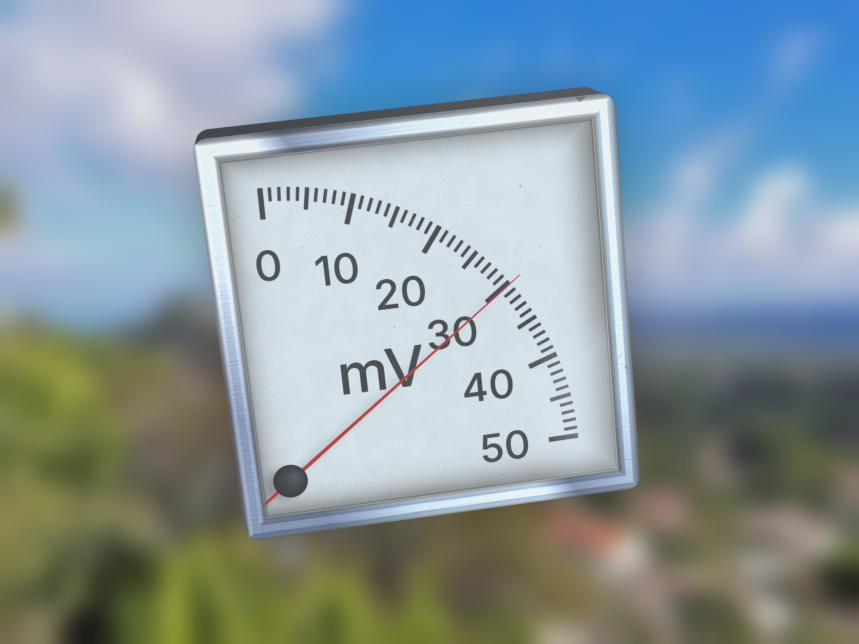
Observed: **30** mV
